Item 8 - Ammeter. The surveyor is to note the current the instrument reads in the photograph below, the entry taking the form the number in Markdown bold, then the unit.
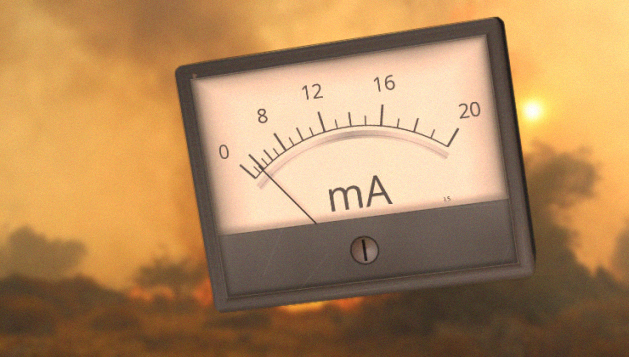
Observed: **4** mA
